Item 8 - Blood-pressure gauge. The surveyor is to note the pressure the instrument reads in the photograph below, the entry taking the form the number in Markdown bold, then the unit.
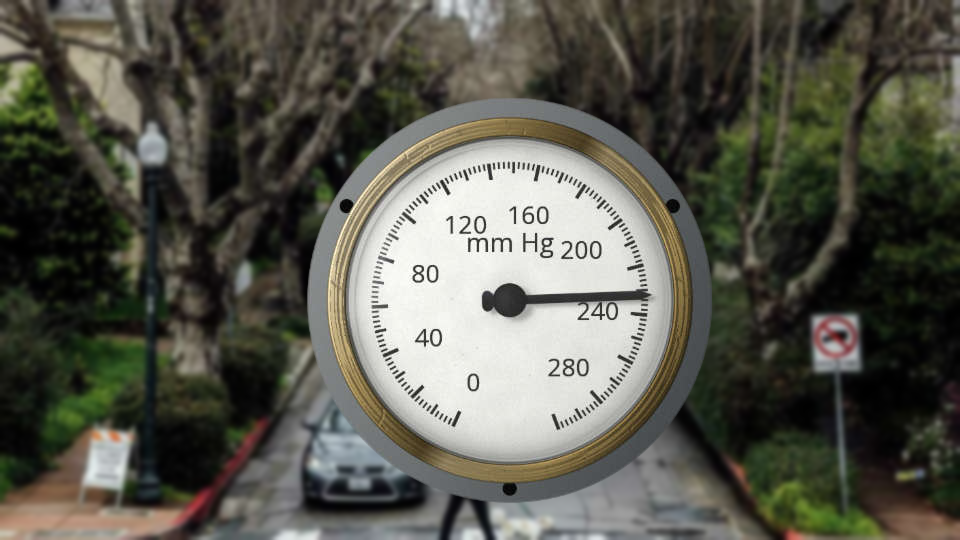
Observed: **232** mmHg
